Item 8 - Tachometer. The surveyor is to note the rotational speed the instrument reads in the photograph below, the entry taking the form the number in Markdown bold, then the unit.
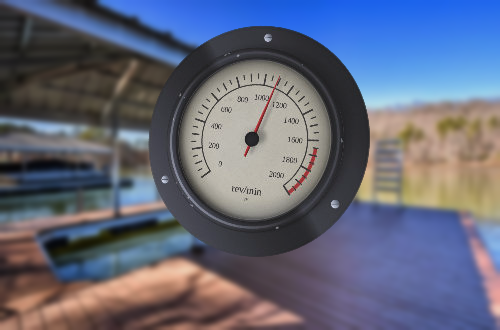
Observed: **1100** rpm
